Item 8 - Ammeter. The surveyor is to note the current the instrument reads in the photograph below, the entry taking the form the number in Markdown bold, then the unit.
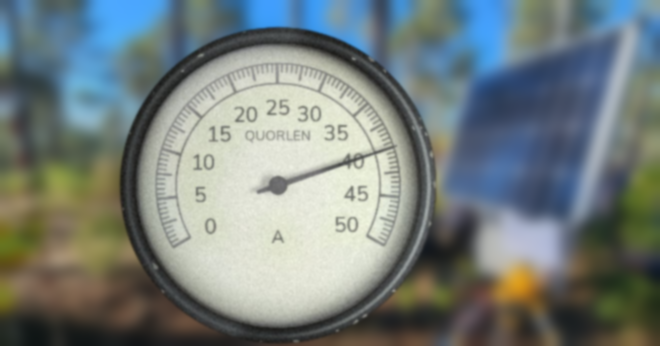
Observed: **40** A
